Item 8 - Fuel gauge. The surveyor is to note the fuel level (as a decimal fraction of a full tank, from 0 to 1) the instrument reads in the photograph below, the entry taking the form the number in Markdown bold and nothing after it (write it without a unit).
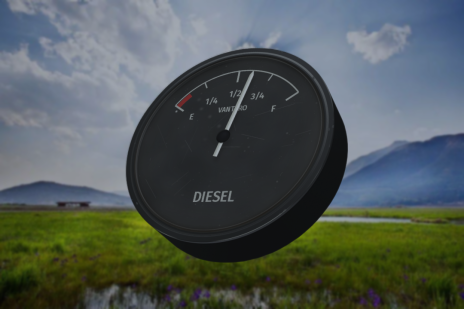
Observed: **0.625**
